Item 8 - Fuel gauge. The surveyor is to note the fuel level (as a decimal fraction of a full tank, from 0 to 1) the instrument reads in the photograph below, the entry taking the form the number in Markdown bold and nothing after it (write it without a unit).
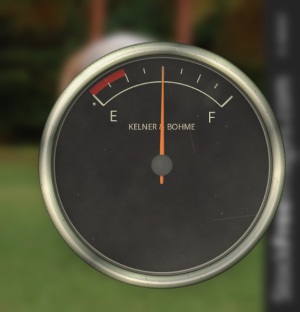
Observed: **0.5**
